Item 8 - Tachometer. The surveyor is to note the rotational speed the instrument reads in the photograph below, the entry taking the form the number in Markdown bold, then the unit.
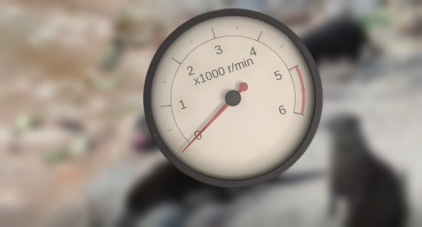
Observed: **0** rpm
